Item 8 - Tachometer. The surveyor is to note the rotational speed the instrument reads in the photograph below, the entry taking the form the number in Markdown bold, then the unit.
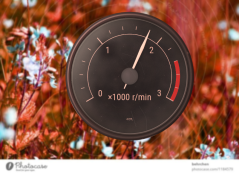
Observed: **1800** rpm
